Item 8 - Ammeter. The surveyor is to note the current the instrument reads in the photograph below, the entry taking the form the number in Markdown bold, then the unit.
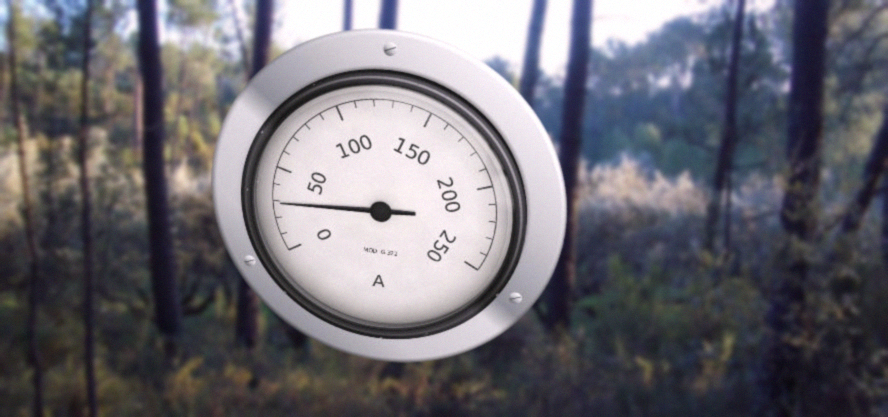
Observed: **30** A
